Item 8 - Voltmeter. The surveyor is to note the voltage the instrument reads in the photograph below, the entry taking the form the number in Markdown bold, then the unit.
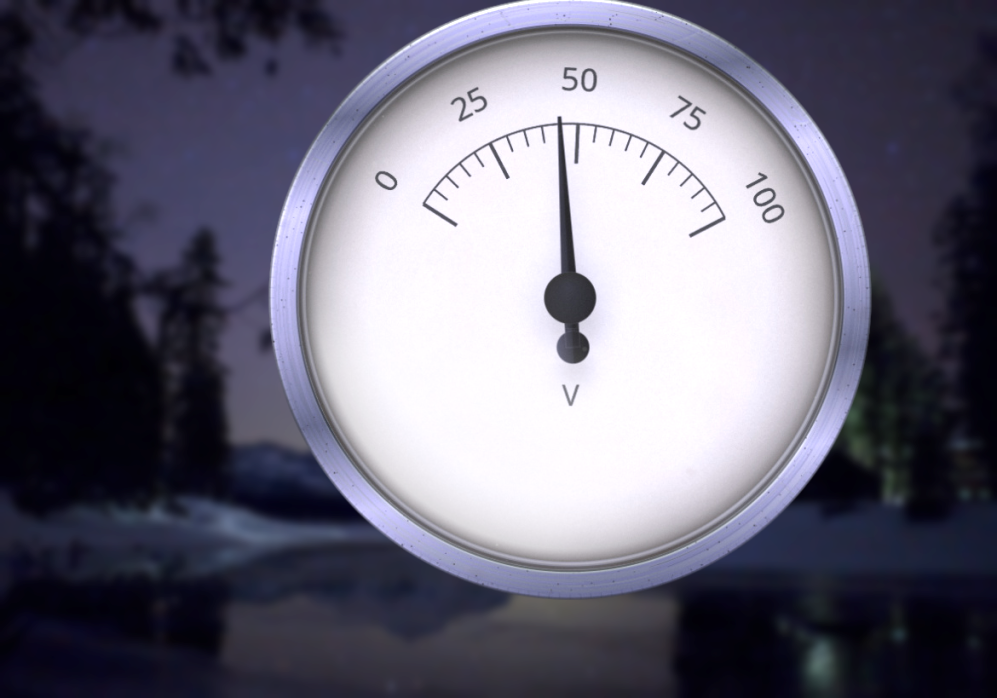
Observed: **45** V
